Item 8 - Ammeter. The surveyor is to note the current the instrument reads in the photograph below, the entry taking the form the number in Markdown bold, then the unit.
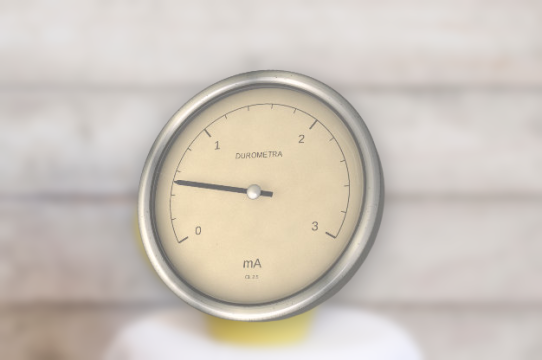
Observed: **0.5** mA
